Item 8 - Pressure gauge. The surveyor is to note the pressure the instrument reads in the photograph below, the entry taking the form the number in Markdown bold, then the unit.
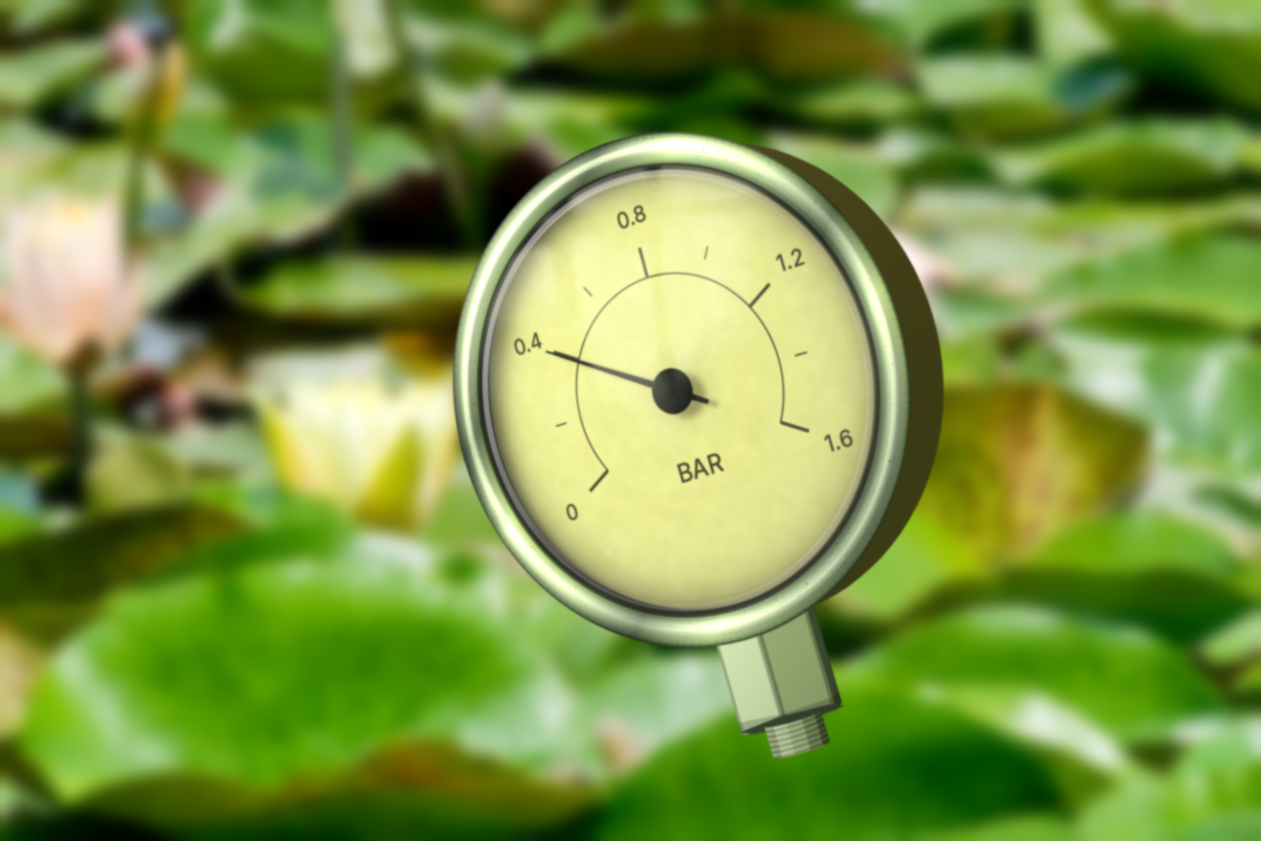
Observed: **0.4** bar
